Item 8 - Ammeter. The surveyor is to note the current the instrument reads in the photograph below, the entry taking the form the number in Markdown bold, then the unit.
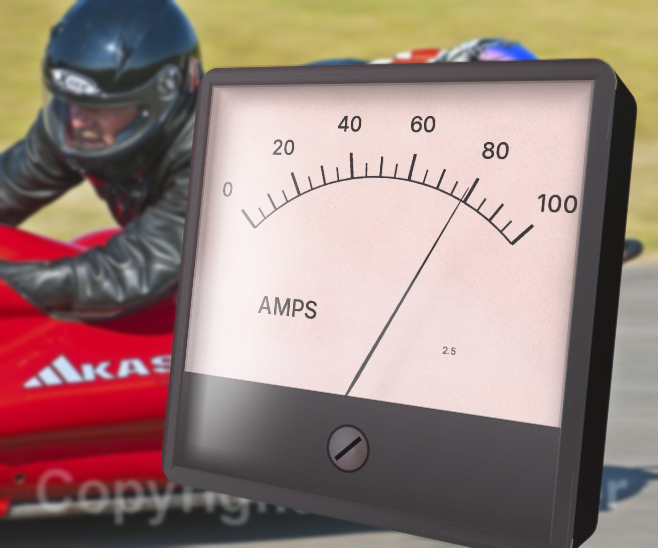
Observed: **80** A
